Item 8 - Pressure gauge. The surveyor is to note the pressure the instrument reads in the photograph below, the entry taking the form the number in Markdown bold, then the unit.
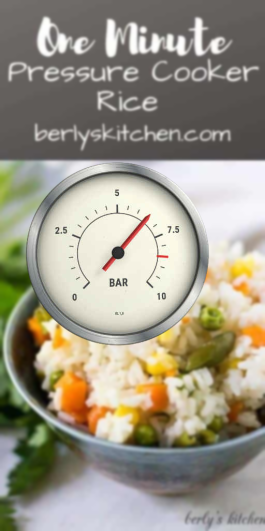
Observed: **6.5** bar
